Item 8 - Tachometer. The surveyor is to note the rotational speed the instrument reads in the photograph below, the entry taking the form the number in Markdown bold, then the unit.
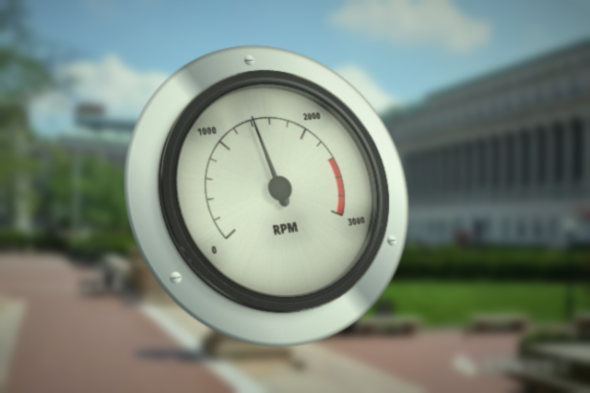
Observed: **1400** rpm
